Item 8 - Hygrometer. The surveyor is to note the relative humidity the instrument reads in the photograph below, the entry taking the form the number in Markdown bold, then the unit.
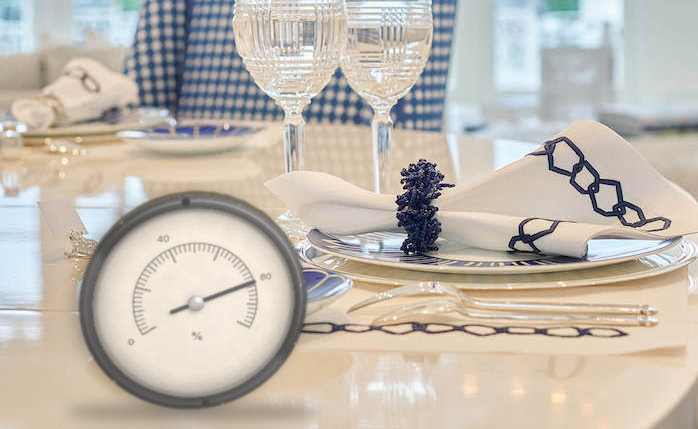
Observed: **80** %
